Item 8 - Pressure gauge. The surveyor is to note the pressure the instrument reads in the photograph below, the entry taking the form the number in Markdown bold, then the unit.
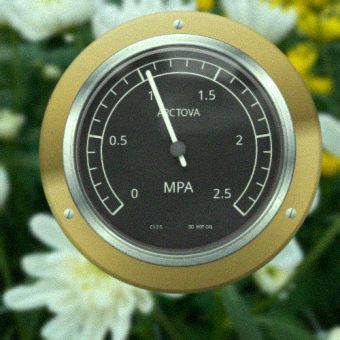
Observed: **1.05** MPa
